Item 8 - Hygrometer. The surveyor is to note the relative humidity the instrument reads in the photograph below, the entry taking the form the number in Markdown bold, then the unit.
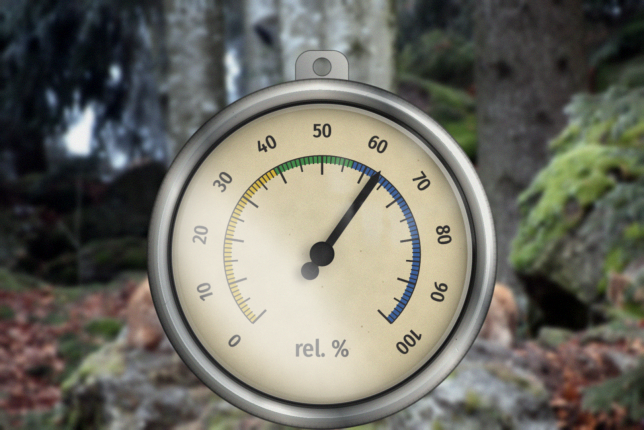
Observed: **63** %
